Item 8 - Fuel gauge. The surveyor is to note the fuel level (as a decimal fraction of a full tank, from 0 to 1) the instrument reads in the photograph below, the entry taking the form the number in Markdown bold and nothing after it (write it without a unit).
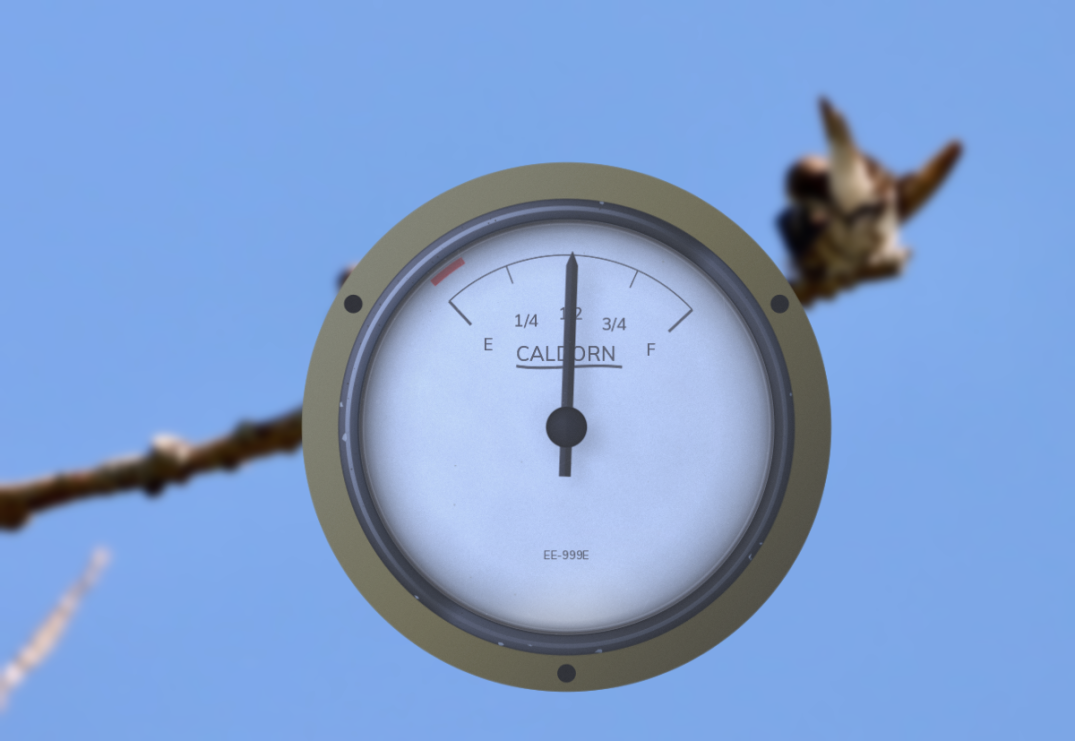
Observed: **0.5**
